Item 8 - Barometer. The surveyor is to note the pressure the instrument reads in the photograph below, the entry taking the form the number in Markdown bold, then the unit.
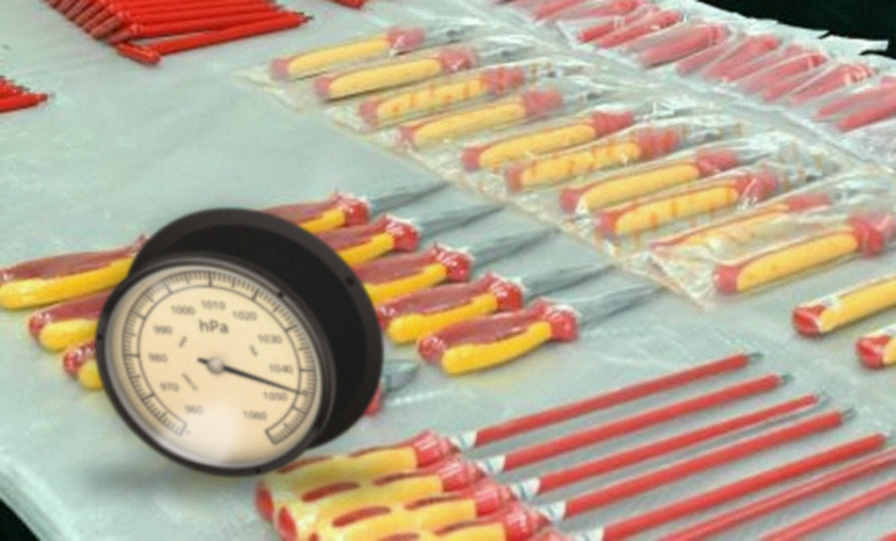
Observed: **1045** hPa
